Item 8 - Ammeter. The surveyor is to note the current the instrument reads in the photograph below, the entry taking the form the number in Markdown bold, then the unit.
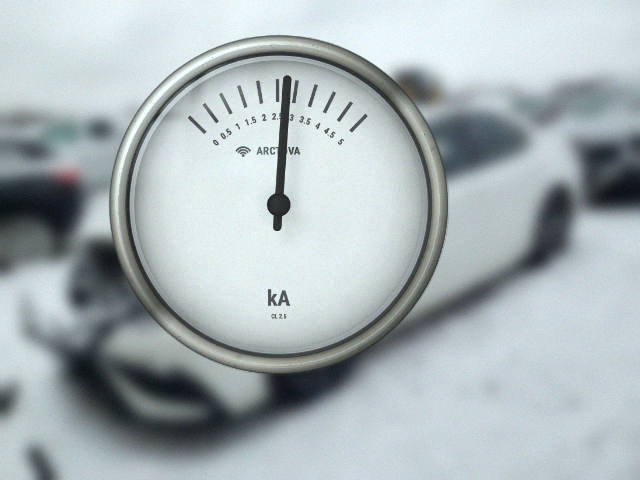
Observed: **2.75** kA
